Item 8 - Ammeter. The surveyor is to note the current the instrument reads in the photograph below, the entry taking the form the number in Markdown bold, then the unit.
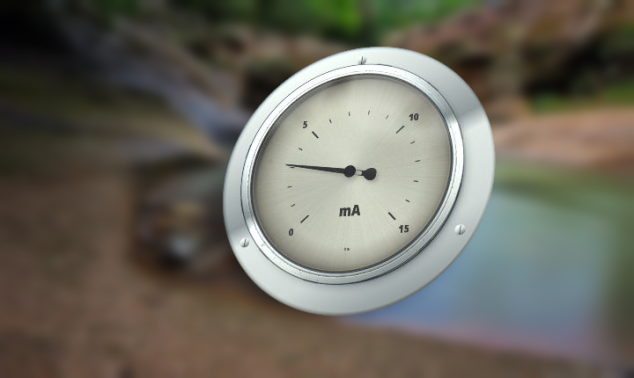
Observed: **3** mA
